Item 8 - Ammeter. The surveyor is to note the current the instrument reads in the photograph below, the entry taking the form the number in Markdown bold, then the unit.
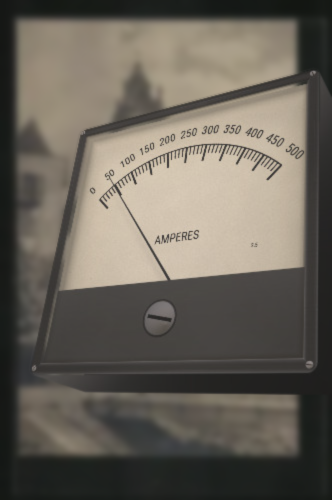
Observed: **50** A
